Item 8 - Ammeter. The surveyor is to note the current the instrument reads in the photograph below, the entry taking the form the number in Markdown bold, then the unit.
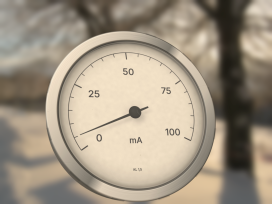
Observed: **5** mA
